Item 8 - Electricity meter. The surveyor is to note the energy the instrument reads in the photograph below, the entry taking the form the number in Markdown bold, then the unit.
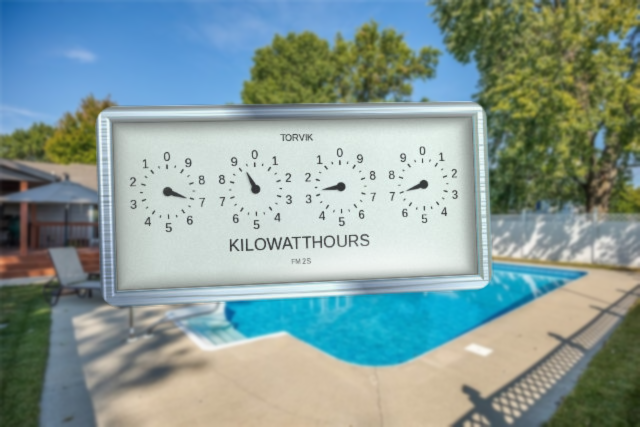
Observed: **6927** kWh
